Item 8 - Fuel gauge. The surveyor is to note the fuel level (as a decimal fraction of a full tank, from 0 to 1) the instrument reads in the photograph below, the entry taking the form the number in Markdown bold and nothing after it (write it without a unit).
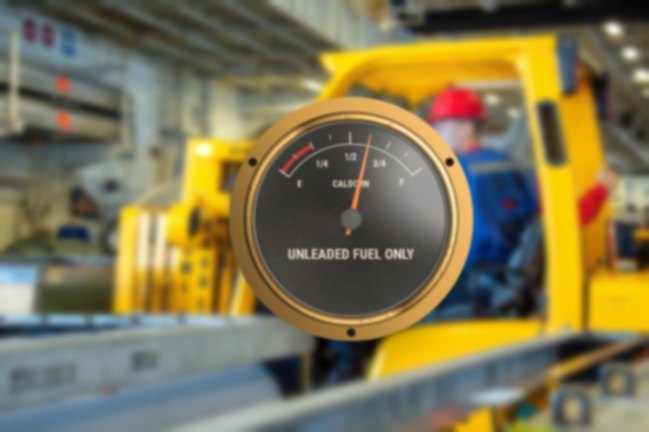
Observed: **0.625**
